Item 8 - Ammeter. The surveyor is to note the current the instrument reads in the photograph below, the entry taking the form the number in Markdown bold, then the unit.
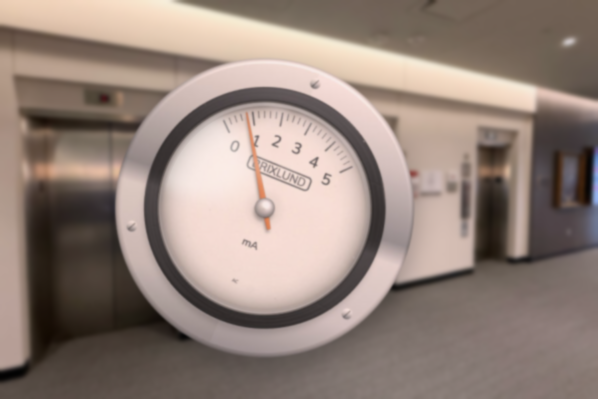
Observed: **0.8** mA
